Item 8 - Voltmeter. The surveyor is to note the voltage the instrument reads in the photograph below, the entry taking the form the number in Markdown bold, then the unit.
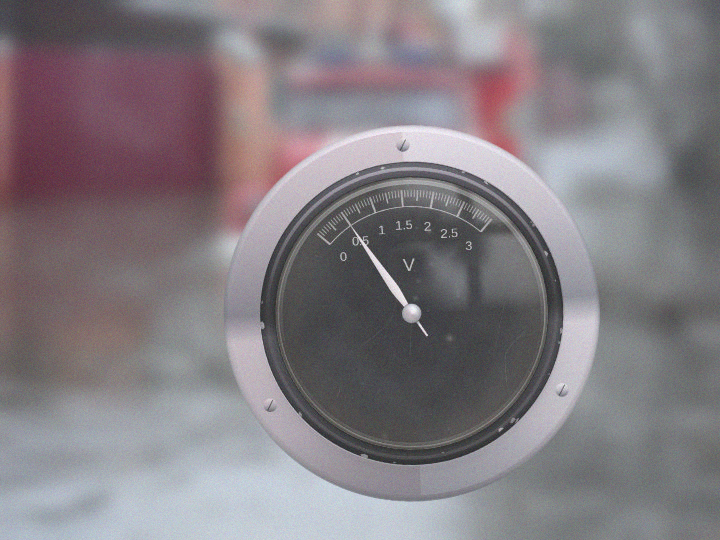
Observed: **0.5** V
